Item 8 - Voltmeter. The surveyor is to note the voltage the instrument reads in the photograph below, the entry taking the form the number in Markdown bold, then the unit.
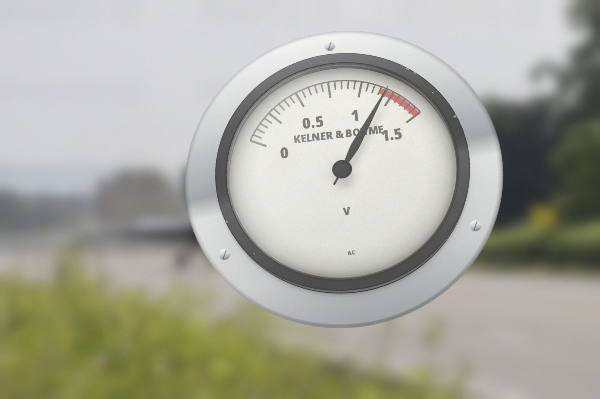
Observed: **1.2** V
